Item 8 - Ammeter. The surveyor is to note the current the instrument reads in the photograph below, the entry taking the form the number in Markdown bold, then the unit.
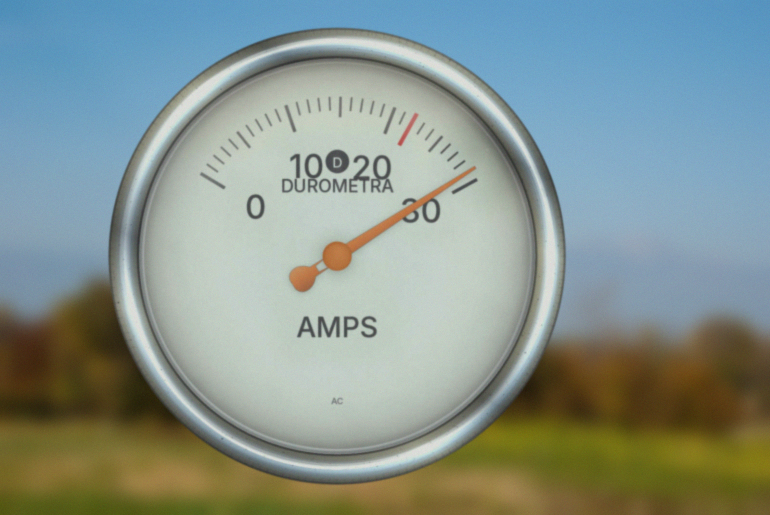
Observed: **29** A
